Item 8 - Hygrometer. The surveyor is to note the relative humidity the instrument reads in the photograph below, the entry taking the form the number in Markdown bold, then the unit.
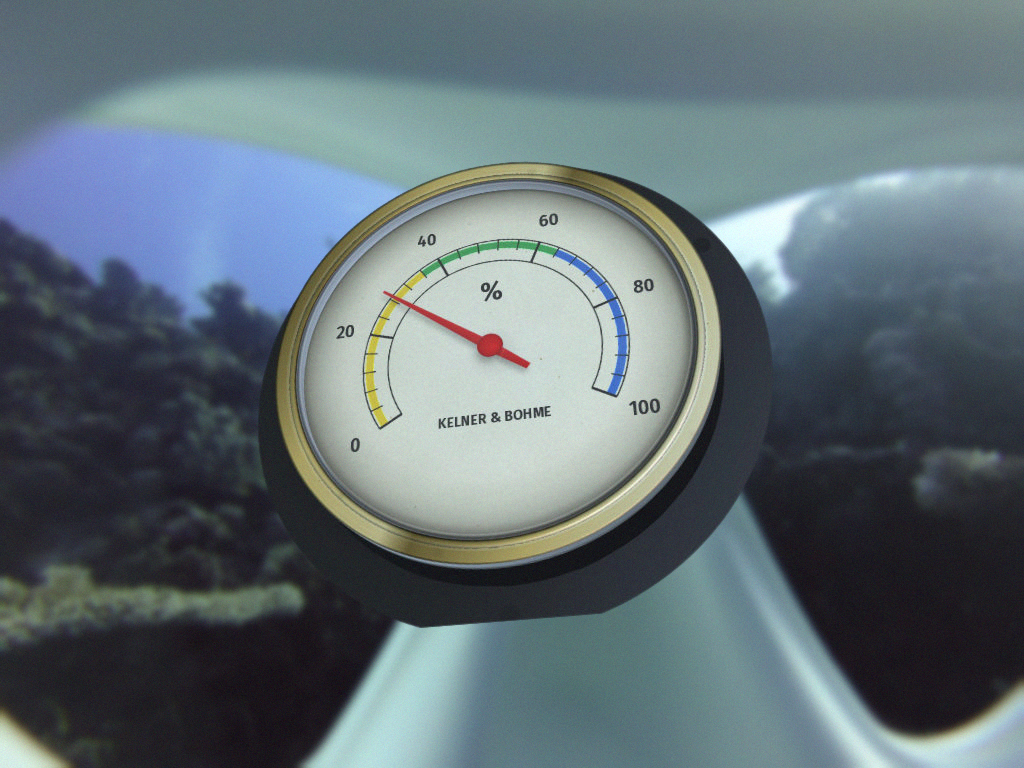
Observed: **28** %
